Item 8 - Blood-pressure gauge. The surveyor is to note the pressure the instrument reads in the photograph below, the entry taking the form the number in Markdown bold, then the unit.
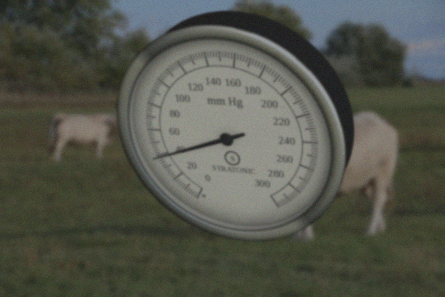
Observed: **40** mmHg
